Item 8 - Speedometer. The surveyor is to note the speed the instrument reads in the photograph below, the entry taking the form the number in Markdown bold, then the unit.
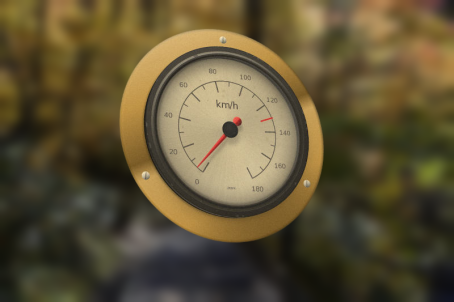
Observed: **5** km/h
